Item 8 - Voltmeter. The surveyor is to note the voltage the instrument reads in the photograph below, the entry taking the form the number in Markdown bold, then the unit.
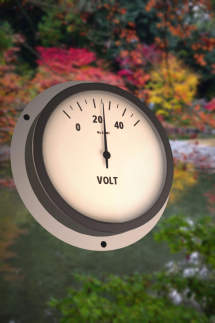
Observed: **25** V
